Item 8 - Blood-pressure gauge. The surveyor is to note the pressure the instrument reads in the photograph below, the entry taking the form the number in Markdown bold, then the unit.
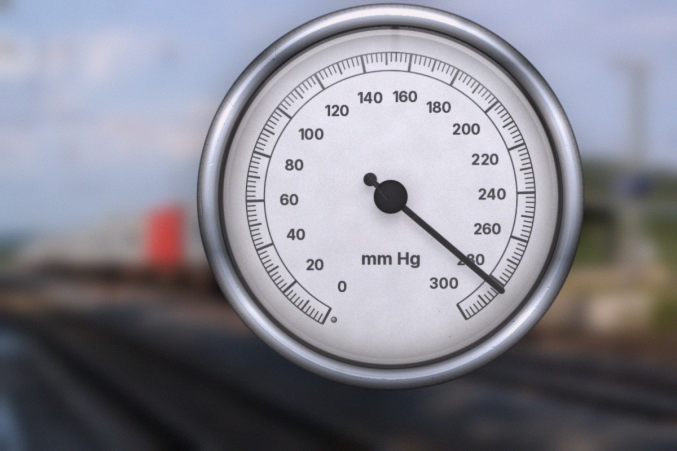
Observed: **282** mmHg
